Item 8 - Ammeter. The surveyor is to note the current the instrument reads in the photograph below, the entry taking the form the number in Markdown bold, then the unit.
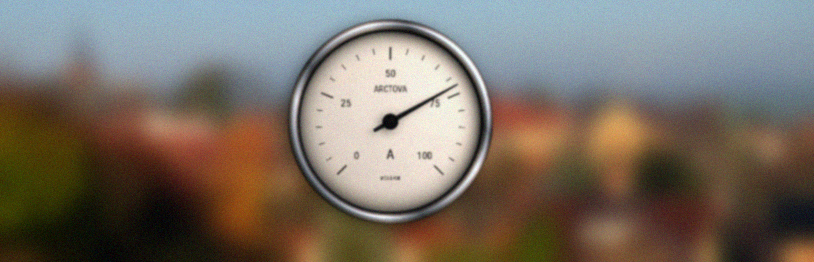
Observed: **72.5** A
